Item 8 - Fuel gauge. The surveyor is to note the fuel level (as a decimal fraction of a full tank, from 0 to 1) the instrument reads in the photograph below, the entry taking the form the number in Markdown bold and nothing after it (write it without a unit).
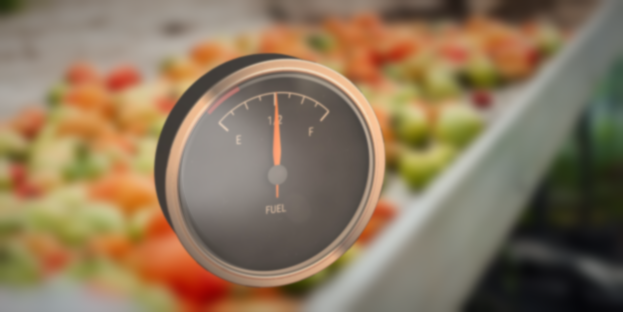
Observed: **0.5**
